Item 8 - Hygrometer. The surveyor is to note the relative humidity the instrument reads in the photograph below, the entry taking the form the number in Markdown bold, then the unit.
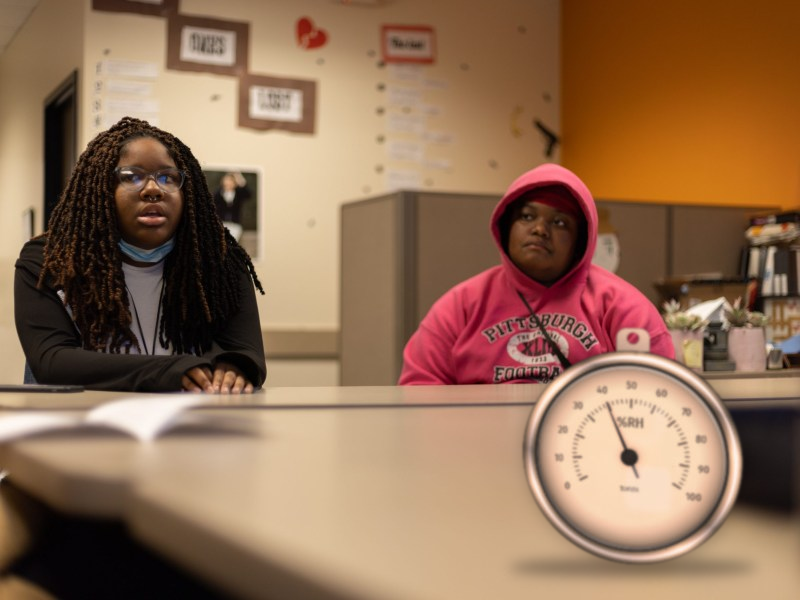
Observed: **40** %
